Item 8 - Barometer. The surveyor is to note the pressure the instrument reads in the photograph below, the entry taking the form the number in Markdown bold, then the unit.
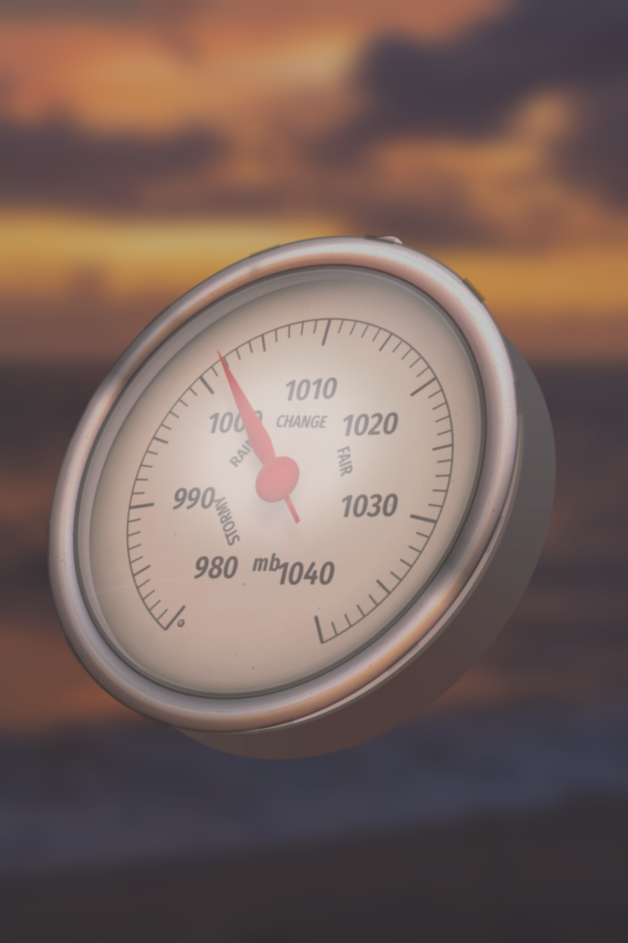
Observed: **1002** mbar
